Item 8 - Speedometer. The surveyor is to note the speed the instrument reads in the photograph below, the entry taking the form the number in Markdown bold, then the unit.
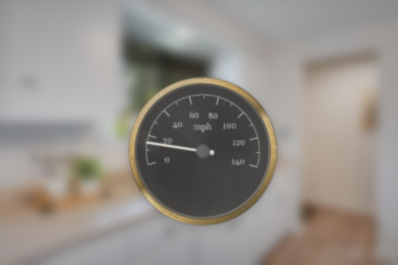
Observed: **15** mph
